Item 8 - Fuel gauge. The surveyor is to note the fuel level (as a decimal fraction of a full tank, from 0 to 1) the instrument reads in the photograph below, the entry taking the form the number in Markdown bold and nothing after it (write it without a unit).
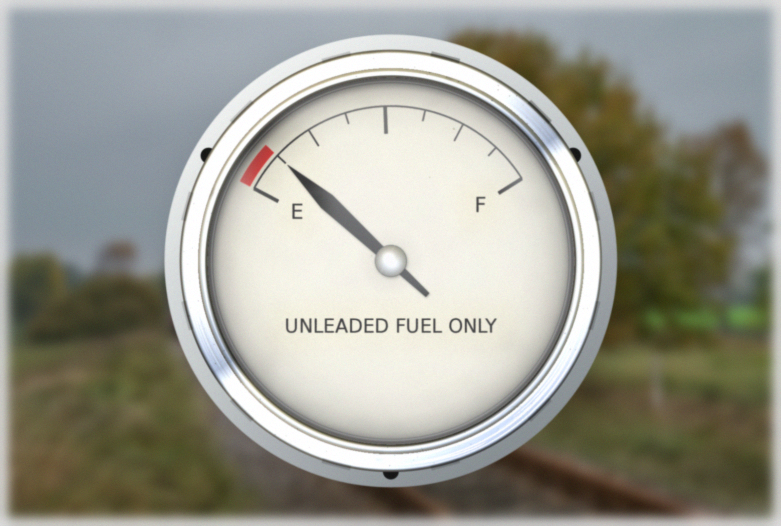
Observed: **0.125**
